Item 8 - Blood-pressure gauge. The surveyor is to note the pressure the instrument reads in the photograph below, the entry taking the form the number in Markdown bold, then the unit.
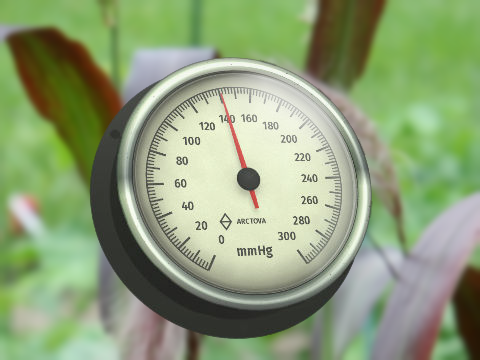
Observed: **140** mmHg
